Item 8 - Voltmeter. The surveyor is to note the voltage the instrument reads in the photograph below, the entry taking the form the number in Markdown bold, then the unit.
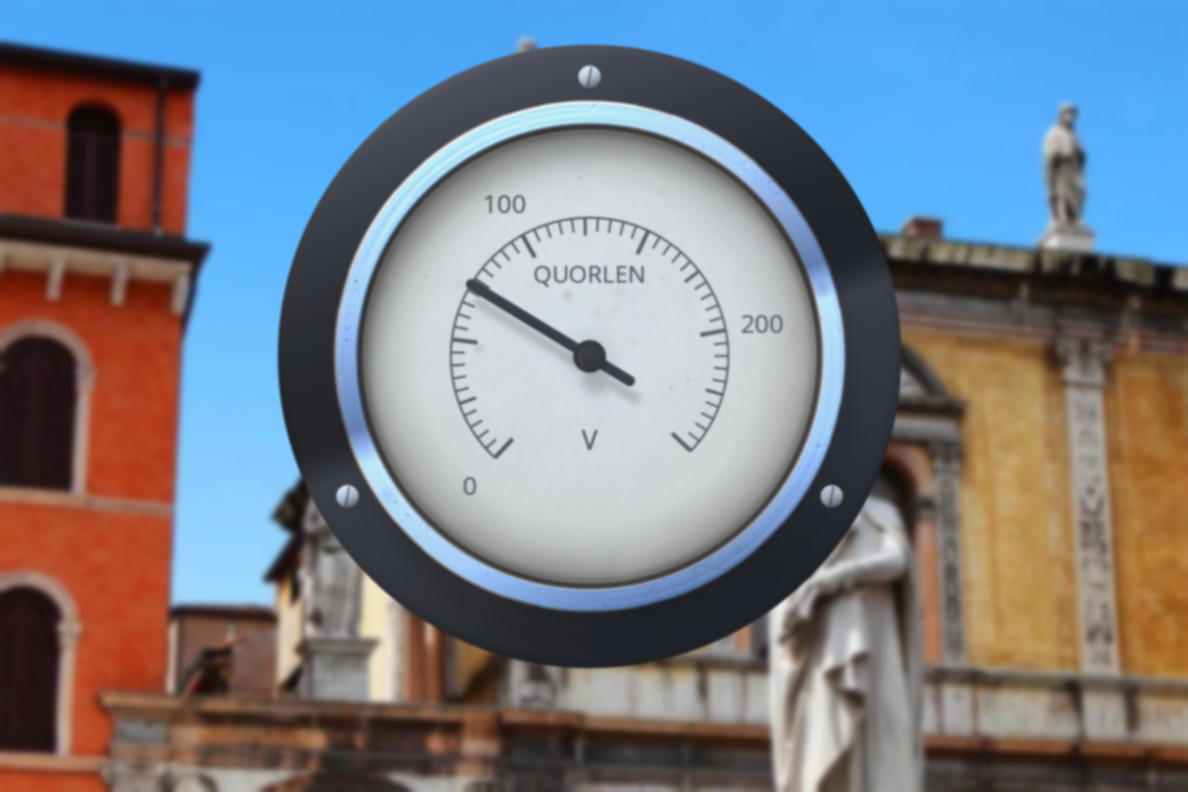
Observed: **72.5** V
